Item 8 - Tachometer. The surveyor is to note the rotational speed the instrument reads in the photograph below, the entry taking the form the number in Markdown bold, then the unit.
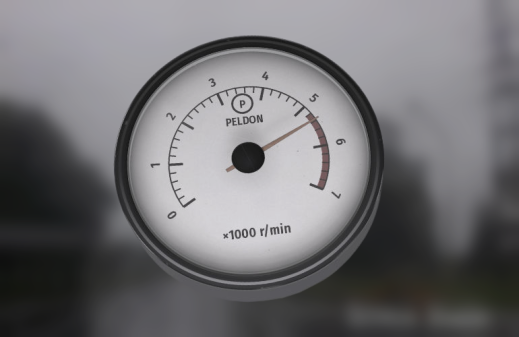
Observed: **5400** rpm
